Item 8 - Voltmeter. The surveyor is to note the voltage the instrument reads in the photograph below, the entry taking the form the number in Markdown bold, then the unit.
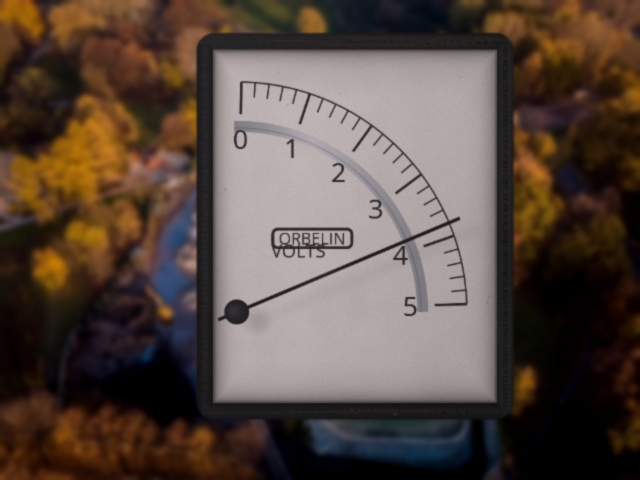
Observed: **3.8** V
